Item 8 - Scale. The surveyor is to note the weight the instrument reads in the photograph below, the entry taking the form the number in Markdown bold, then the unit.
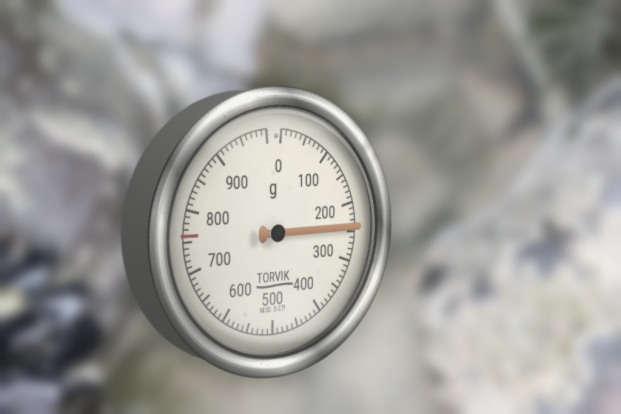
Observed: **240** g
